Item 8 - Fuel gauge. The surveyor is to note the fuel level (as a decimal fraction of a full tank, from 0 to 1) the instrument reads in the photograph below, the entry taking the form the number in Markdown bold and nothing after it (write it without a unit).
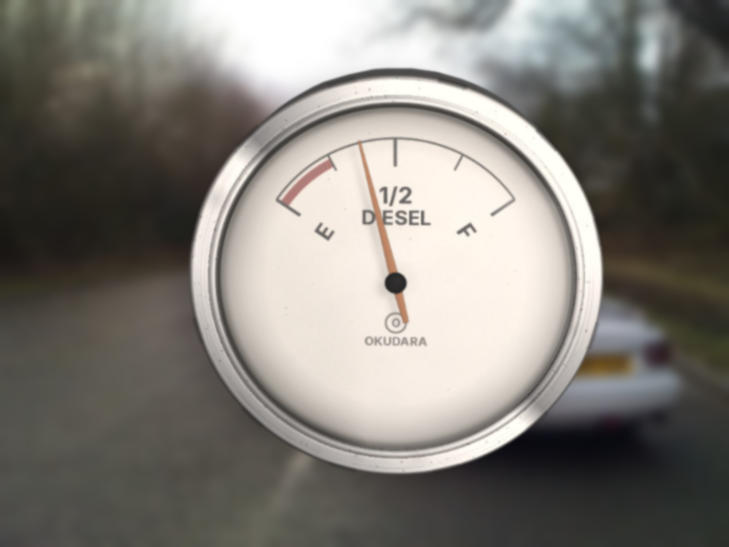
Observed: **0.375**
